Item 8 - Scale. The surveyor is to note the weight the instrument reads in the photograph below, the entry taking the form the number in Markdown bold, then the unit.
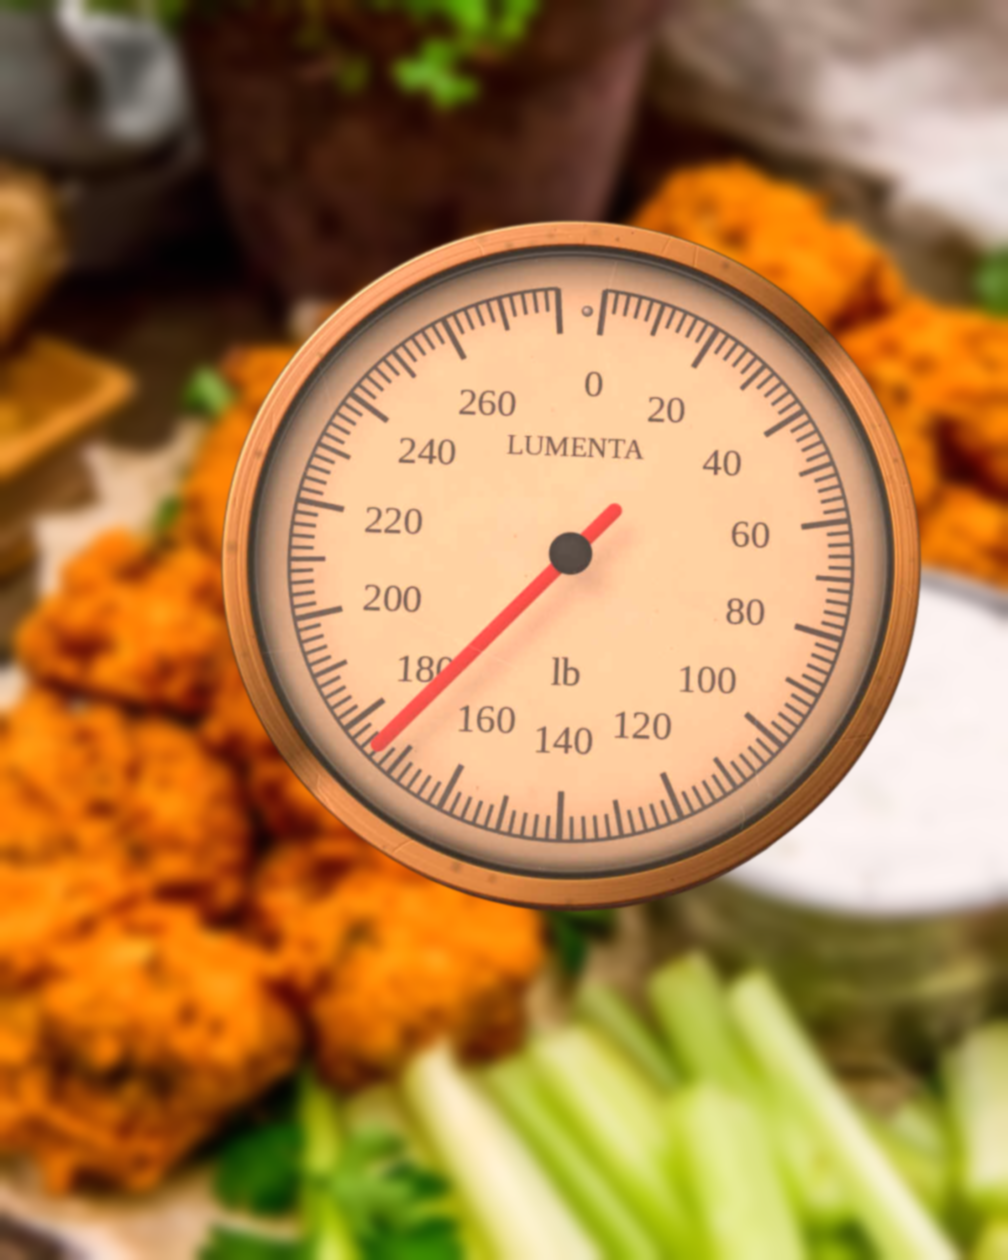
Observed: **174** lb
